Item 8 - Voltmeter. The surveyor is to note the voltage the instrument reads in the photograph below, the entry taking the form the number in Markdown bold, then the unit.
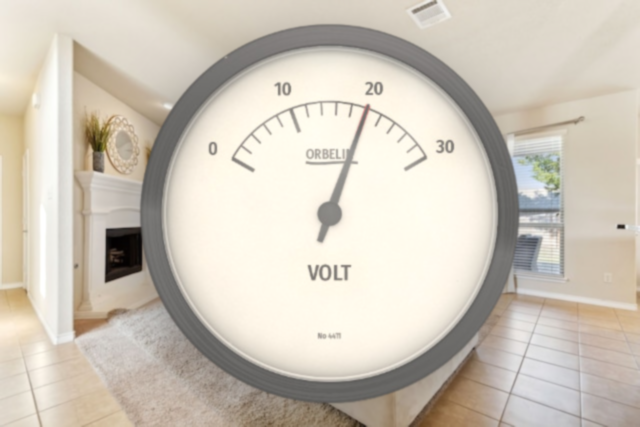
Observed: **20** V
